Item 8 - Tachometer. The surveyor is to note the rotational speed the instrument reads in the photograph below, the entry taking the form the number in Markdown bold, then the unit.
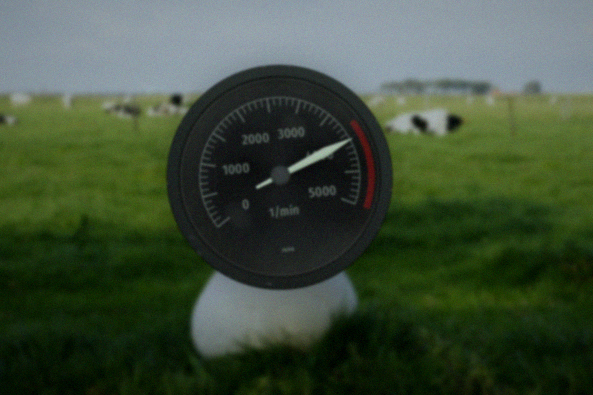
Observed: **4000** rpm
